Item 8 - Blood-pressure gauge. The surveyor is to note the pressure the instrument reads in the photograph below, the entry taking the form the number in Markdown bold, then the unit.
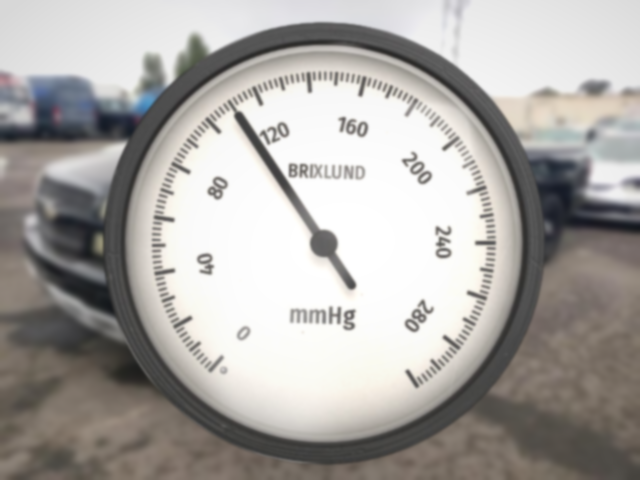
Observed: **110** mmHg
